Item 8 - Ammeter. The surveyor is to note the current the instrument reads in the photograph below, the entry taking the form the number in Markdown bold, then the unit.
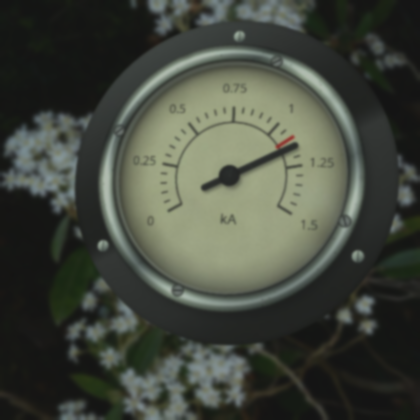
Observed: **1.15** kA
